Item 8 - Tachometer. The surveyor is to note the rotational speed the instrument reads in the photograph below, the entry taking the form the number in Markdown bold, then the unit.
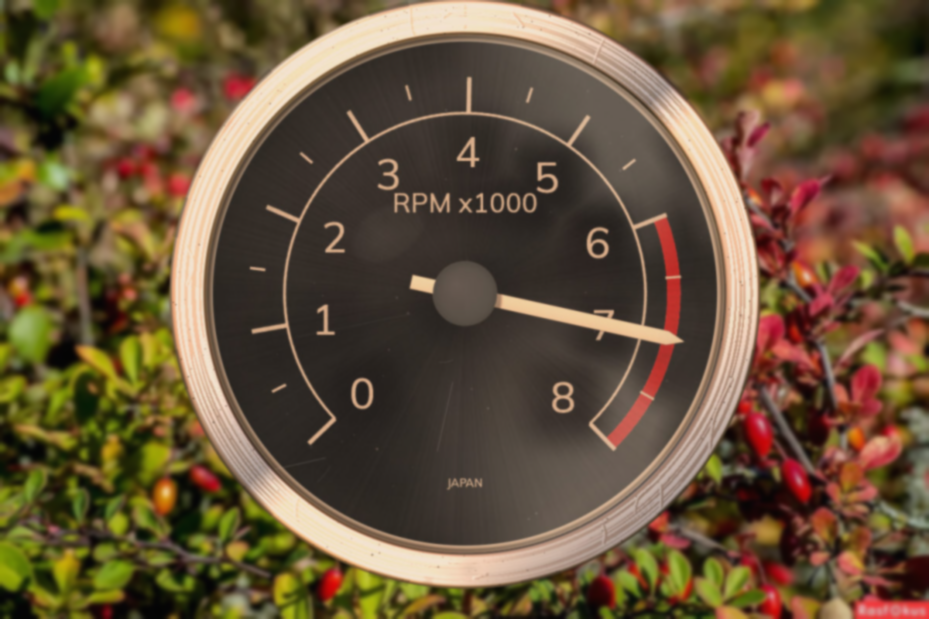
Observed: **7000** rpm
